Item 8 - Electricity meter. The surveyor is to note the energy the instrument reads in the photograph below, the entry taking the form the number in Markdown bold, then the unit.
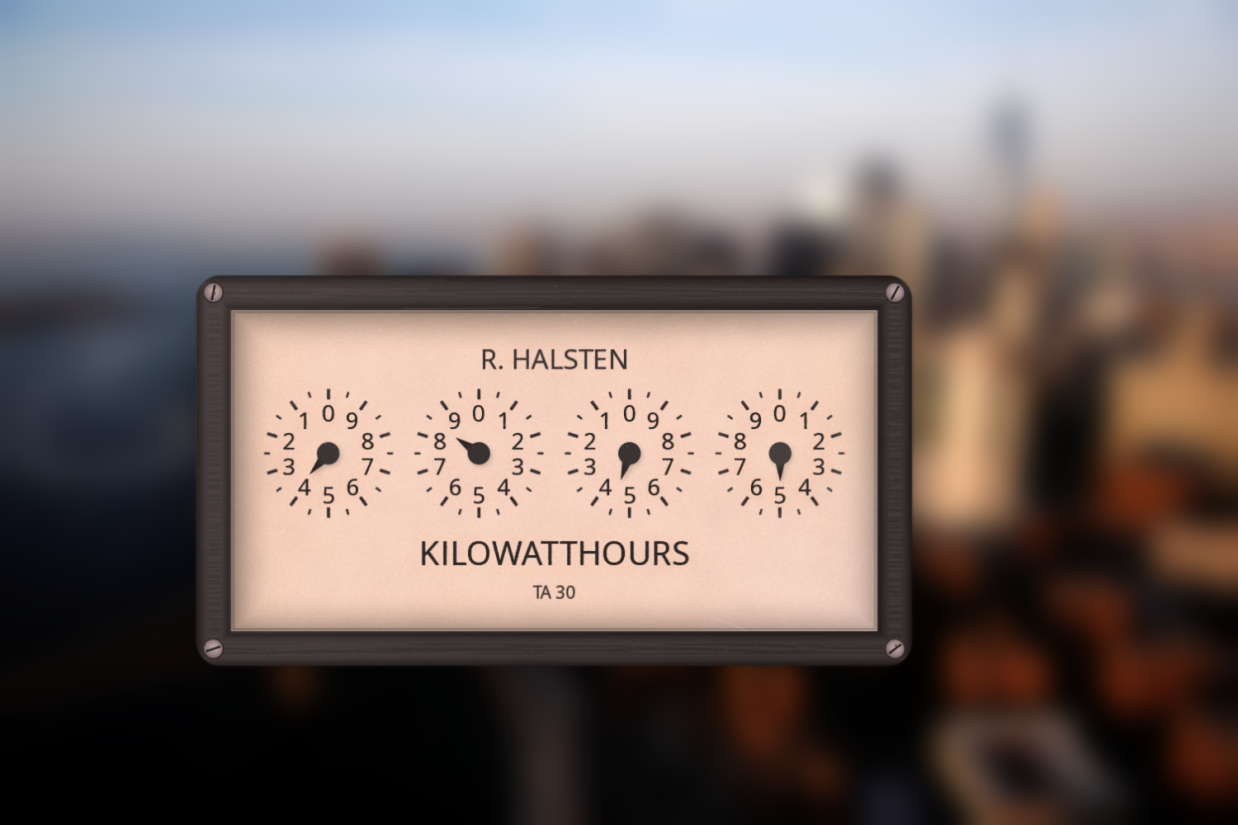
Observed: **3845** kWh
